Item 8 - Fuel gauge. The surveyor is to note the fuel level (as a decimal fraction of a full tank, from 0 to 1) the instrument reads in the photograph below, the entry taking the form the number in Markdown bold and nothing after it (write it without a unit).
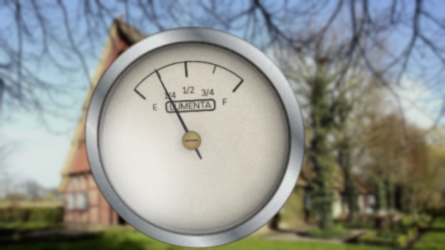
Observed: **0.25**
